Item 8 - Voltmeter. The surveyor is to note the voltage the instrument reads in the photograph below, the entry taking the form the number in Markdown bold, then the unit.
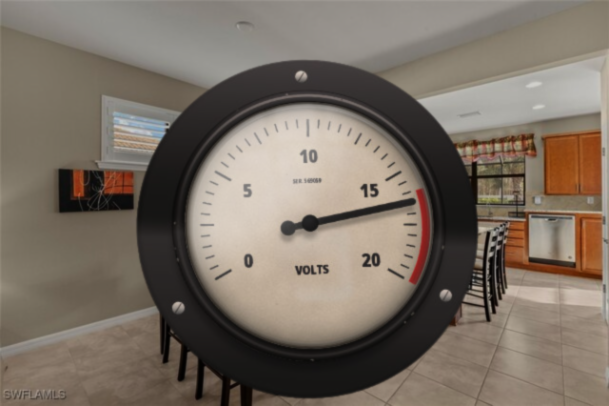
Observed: **16.5** V
